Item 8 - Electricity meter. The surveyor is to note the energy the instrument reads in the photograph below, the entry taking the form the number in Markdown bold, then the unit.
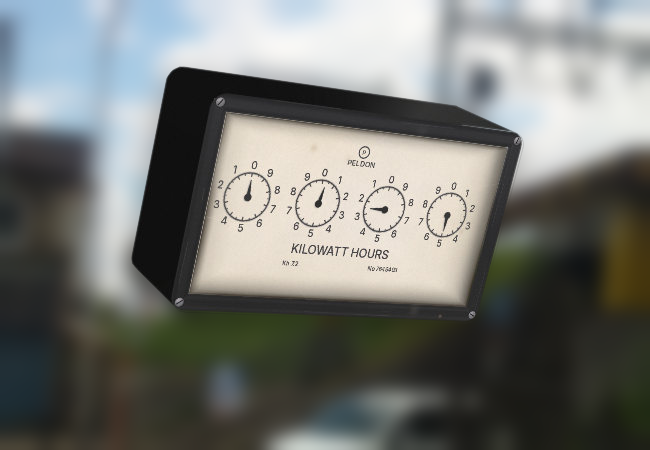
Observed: **25** kWh
